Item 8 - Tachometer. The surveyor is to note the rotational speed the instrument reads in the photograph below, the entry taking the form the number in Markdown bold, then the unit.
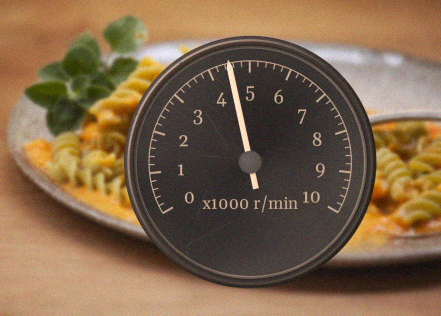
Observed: **4500** rpm
